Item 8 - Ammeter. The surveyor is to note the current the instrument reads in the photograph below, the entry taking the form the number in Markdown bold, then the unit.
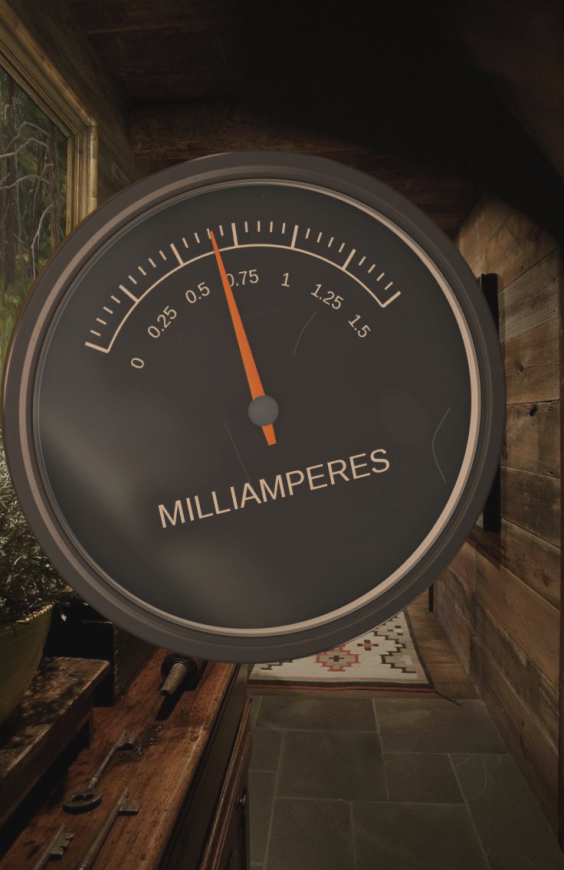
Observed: **0.65** mA
